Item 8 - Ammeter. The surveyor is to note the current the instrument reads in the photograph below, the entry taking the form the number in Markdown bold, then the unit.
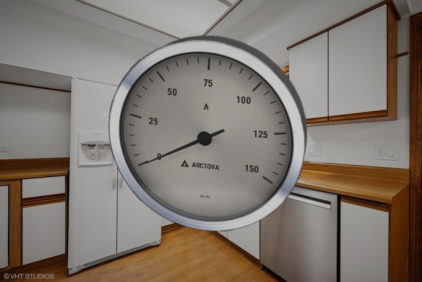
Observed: **0** A
